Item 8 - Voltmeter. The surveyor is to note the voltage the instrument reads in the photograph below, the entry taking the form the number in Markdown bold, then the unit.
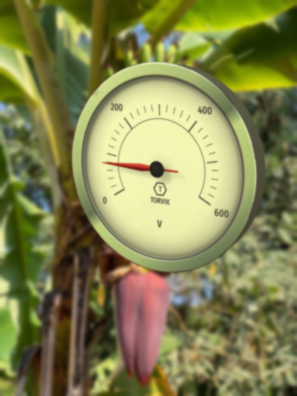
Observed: **80** V
